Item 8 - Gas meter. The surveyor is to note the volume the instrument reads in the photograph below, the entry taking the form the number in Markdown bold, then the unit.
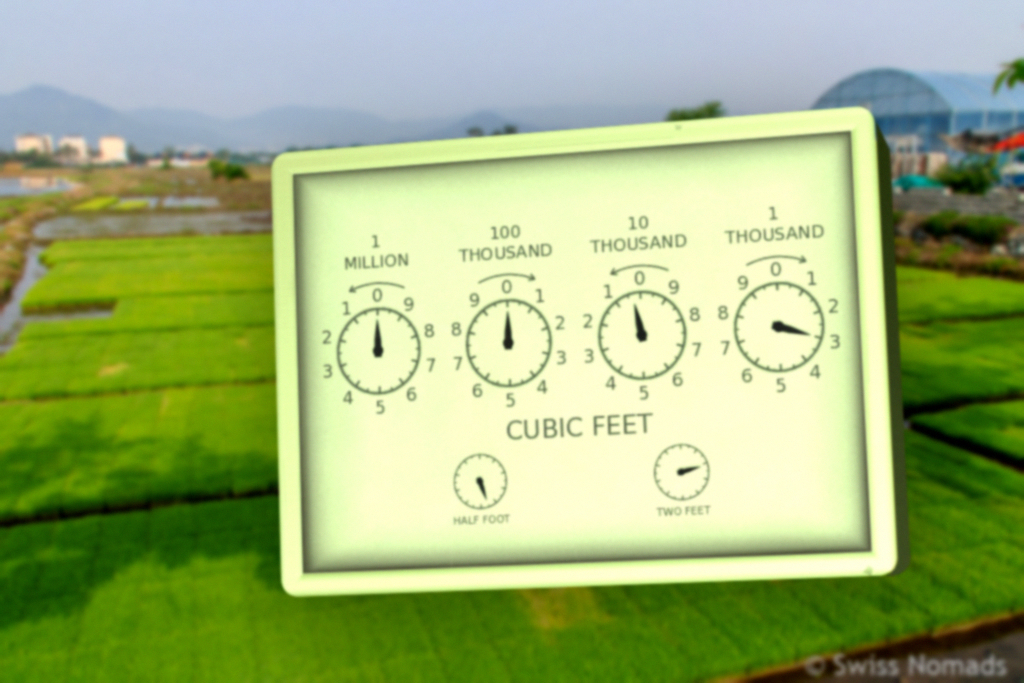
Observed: **300** ft³
